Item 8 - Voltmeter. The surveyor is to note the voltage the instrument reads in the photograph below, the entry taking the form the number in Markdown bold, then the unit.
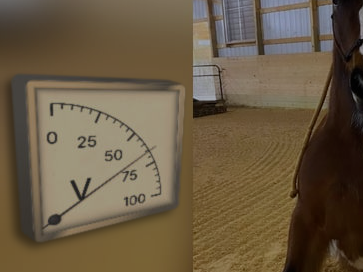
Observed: **65** V
